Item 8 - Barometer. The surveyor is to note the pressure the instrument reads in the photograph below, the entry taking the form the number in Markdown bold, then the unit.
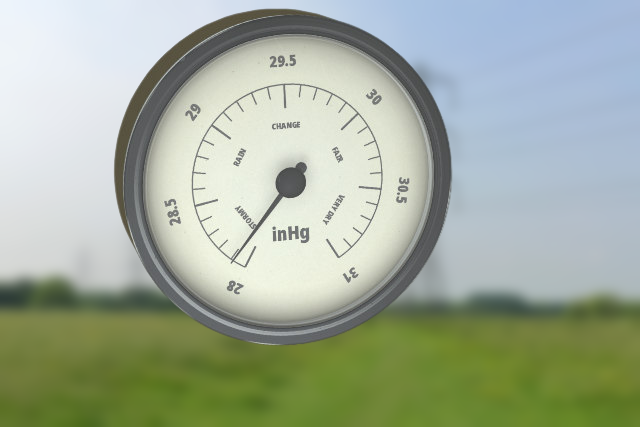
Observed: **28.1** inHg
